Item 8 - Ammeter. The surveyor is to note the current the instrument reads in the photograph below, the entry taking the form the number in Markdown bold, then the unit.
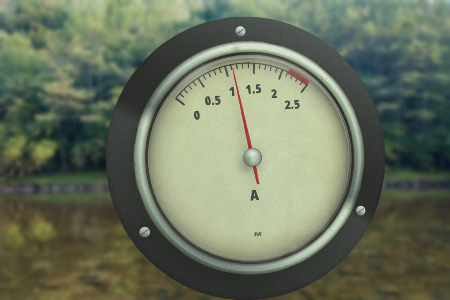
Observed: **1.1** A
